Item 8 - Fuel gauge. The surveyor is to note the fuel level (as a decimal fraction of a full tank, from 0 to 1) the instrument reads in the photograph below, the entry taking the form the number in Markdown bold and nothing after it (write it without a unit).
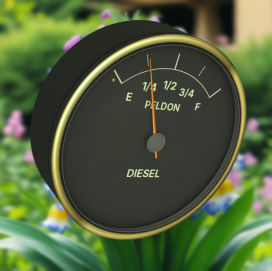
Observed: **0.25**
